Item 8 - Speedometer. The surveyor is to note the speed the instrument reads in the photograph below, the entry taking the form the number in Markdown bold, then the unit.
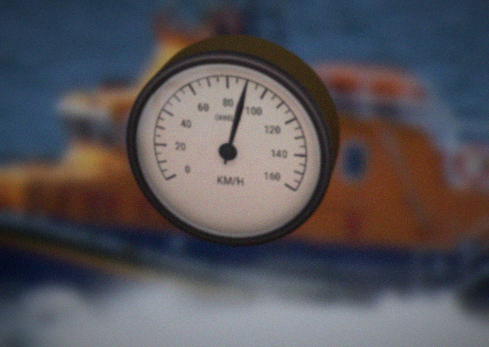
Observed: **90** km/h
